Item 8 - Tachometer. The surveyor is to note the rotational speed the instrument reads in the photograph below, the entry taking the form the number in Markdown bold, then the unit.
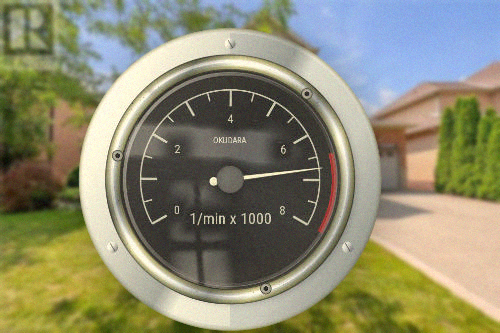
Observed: **6750** rpm
